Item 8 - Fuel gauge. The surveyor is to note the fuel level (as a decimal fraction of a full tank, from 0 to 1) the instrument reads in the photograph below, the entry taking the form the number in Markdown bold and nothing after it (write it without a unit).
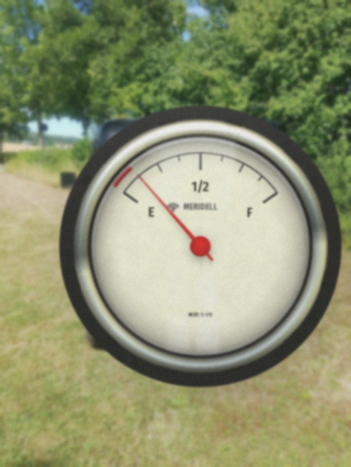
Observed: **0.125**
